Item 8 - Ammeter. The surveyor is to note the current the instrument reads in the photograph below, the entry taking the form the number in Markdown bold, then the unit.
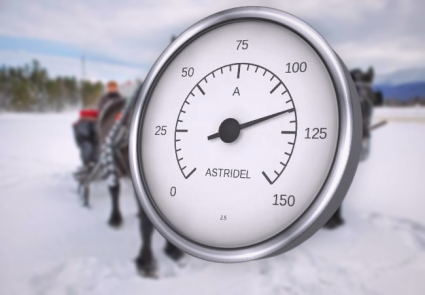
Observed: **115** A
